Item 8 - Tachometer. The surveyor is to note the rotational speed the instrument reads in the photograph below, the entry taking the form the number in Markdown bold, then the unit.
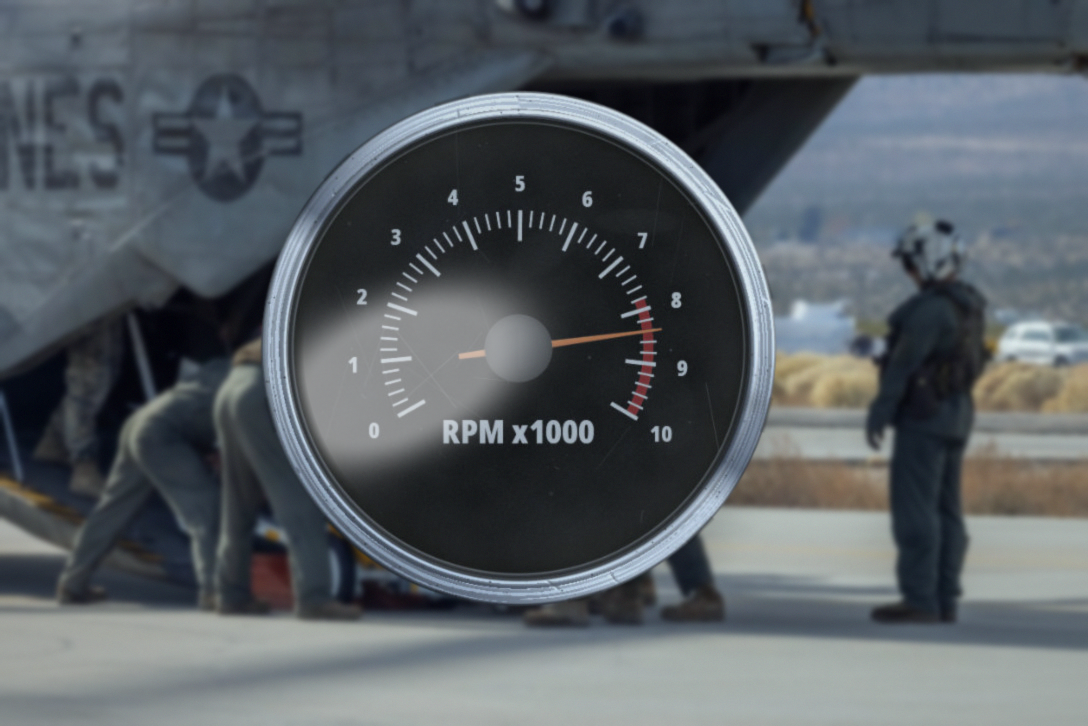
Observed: **8400** rpm
